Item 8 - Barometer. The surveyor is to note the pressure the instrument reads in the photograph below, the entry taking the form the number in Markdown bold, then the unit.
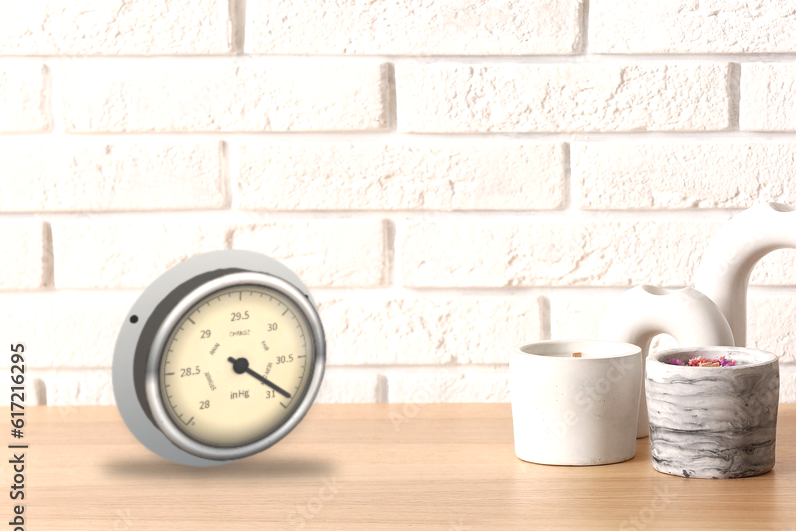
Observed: **30.9** inHg
